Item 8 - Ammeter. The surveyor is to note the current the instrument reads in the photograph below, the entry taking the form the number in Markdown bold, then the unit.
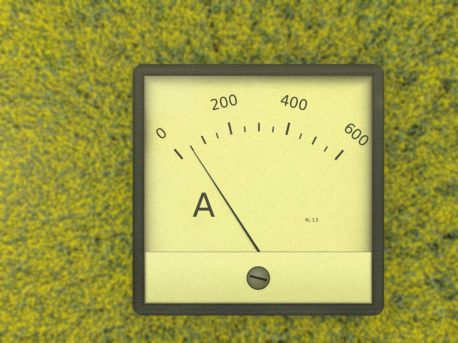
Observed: **50** A
